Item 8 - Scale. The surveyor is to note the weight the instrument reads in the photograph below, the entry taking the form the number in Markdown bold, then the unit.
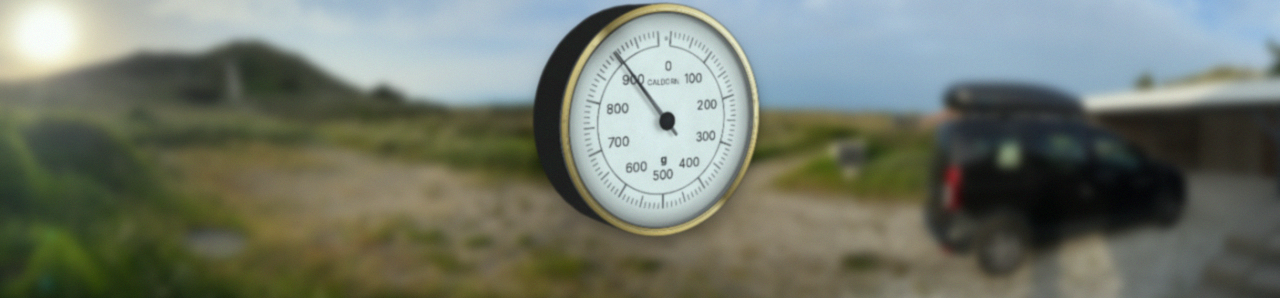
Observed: **900** g
